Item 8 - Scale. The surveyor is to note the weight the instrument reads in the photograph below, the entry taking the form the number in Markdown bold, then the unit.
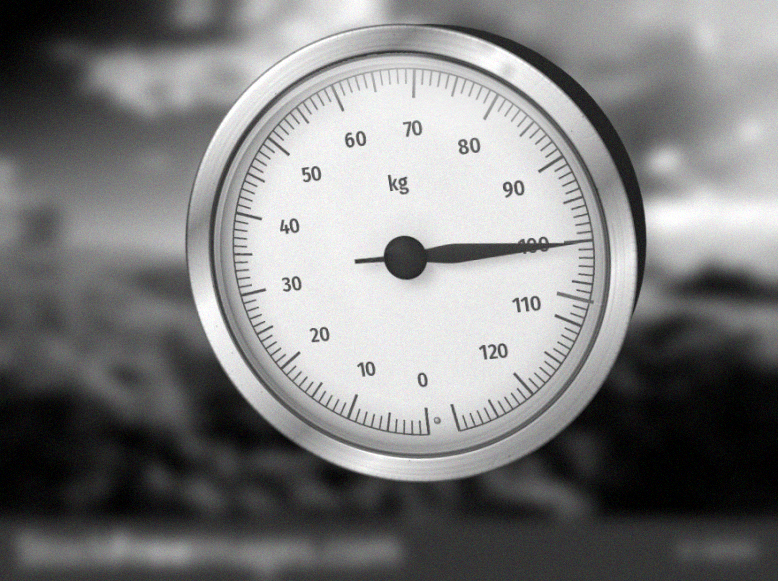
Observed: **100** kg
